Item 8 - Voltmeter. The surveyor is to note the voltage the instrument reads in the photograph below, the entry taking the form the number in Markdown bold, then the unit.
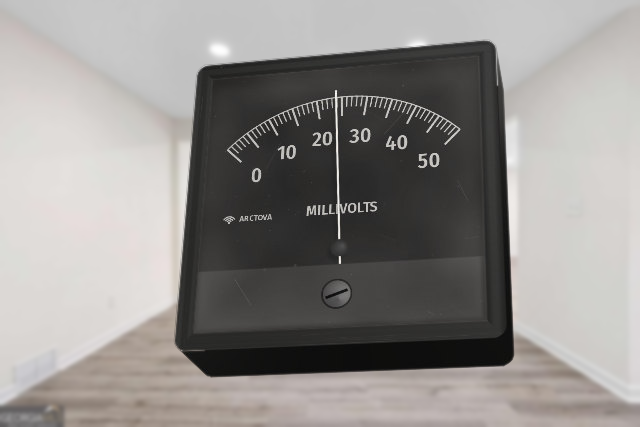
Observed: **24** mV
